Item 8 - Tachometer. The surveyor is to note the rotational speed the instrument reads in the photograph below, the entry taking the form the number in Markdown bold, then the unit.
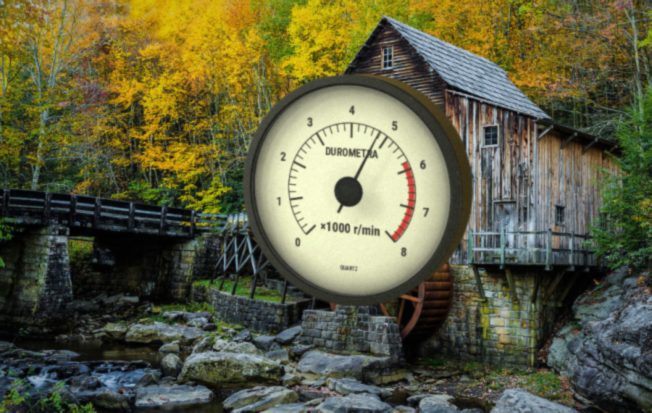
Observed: **4800** rpm
